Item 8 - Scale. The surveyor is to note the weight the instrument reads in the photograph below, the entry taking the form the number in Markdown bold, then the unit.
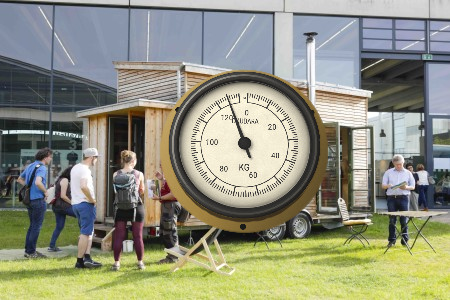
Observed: **125** kg
